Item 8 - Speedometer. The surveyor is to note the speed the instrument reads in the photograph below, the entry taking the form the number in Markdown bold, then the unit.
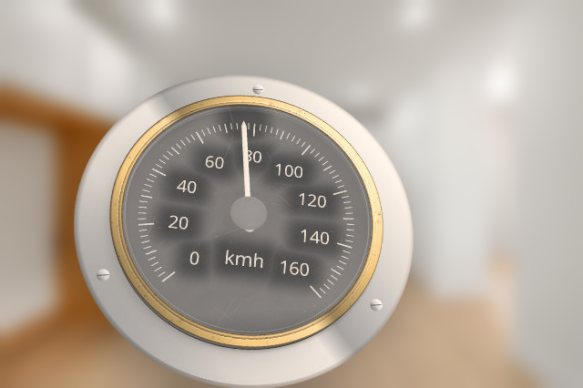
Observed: **76** km/h
